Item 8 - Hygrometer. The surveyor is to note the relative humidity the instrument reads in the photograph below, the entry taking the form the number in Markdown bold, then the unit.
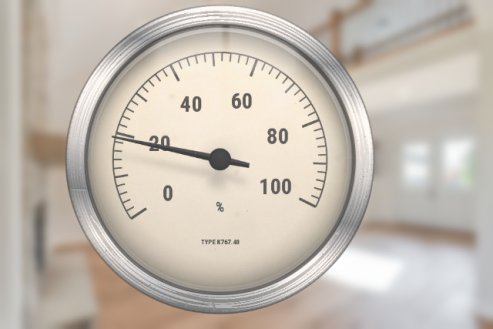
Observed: **19** %
